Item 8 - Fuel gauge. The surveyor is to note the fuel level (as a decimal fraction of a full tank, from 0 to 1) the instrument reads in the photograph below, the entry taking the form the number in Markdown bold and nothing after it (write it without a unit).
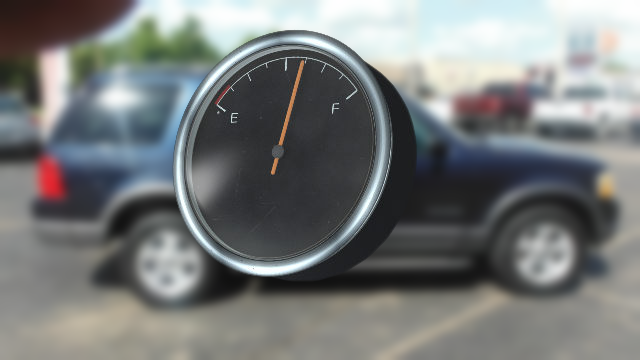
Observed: **0.625**
